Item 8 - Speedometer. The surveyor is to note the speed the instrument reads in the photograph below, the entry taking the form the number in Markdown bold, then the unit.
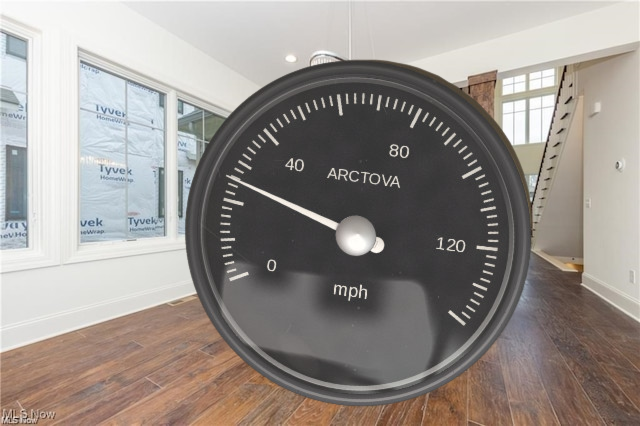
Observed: **26** mph
